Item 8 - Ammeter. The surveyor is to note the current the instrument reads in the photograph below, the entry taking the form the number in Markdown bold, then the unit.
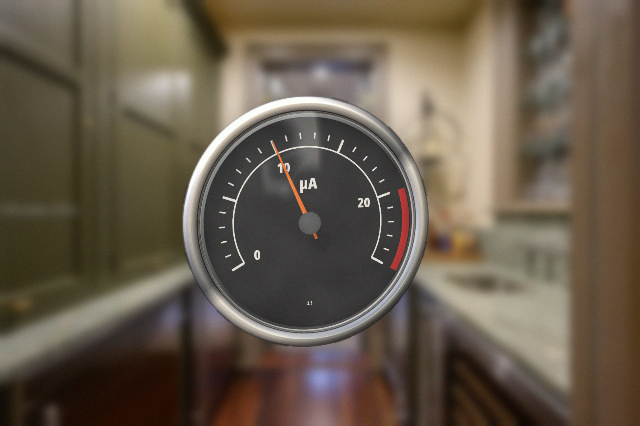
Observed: **10** µA
